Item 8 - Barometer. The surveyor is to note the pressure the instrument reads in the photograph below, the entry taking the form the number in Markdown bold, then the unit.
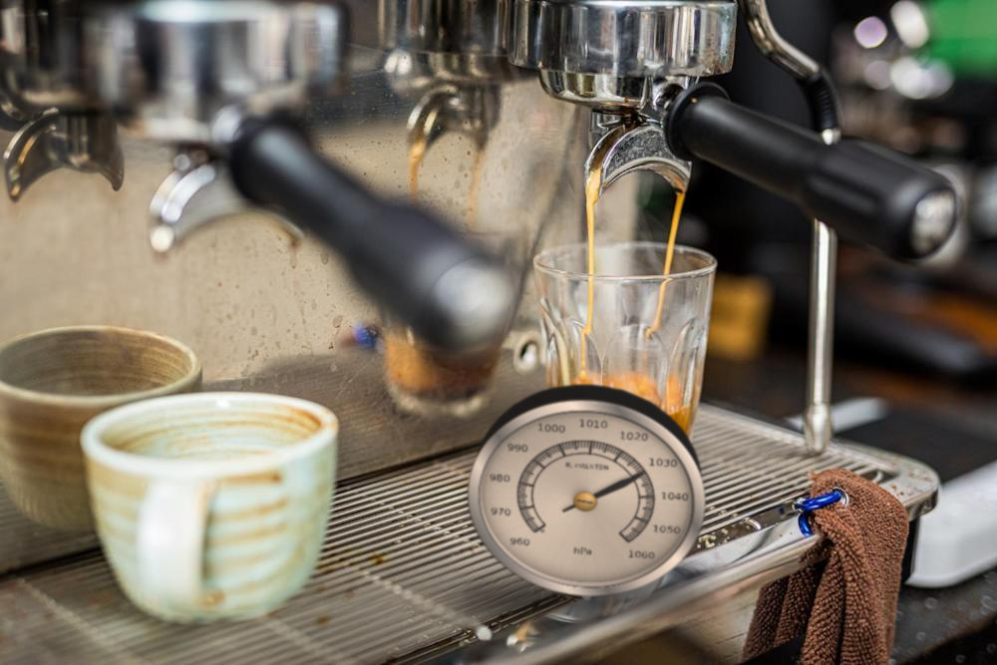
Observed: **1030** hPa
